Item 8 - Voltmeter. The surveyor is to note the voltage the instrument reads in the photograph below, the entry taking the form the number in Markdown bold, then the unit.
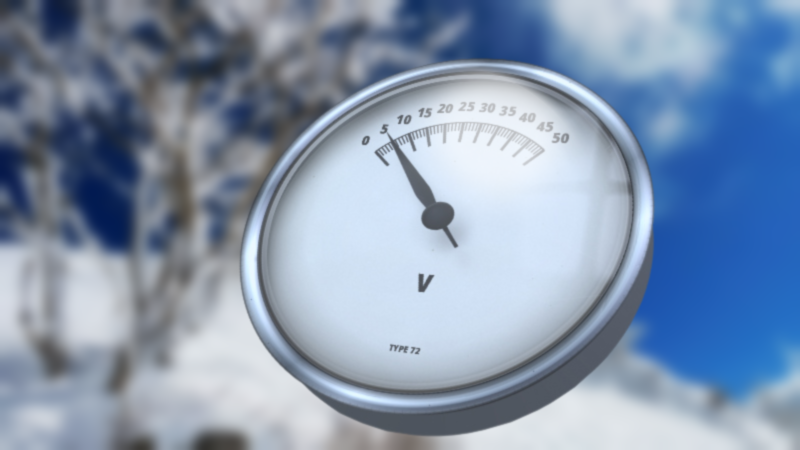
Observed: **5** V
